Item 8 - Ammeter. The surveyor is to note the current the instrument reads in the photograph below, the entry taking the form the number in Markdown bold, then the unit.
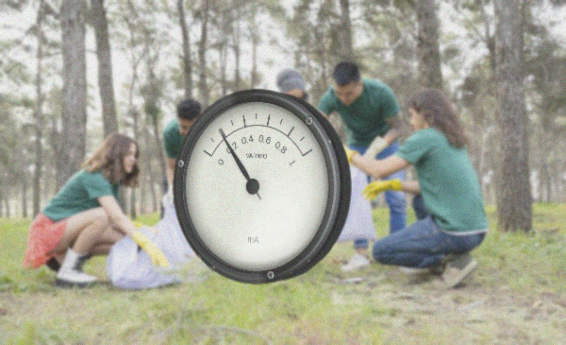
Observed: **0.2** mA
